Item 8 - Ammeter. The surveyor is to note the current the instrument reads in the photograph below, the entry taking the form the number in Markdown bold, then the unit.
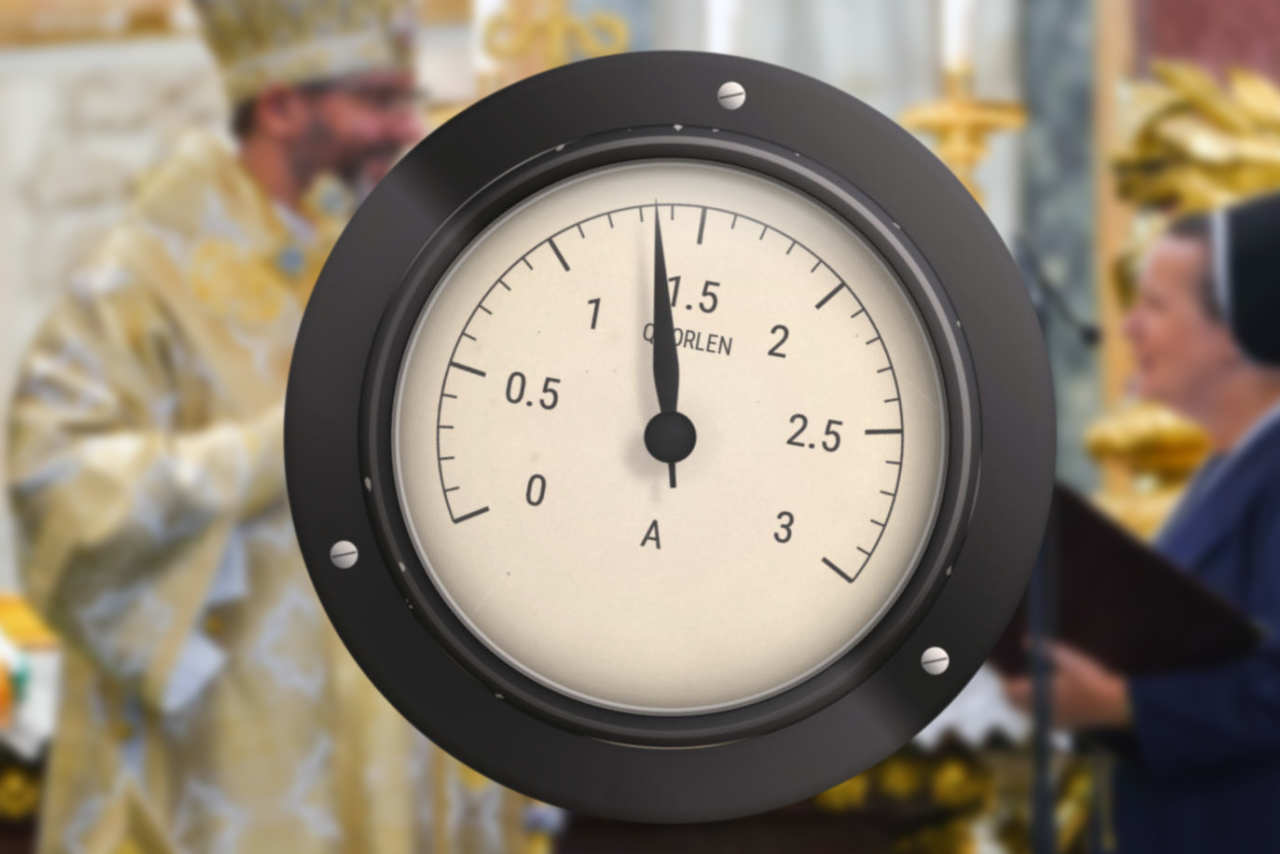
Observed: **1.35** A
